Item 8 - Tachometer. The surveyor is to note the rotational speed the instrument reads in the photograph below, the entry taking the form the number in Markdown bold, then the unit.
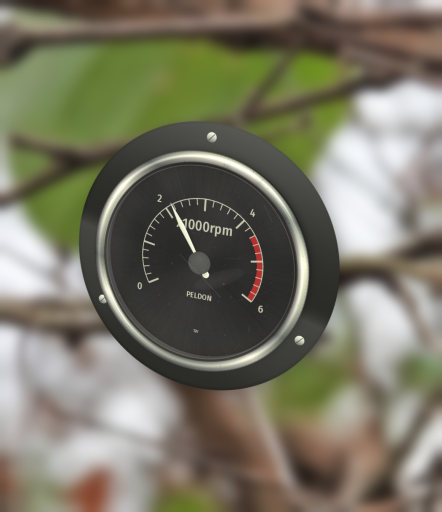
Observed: **2200** rpm
